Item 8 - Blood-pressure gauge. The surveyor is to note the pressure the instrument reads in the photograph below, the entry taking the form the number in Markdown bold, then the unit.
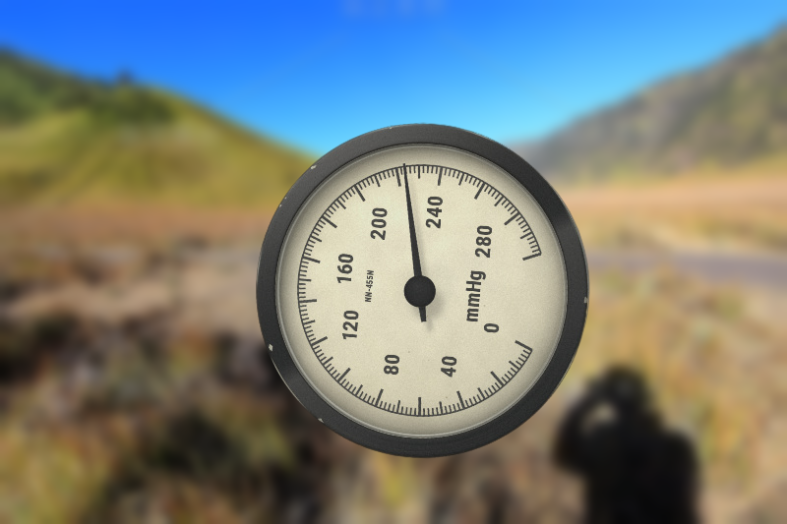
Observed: **224** mmHg
